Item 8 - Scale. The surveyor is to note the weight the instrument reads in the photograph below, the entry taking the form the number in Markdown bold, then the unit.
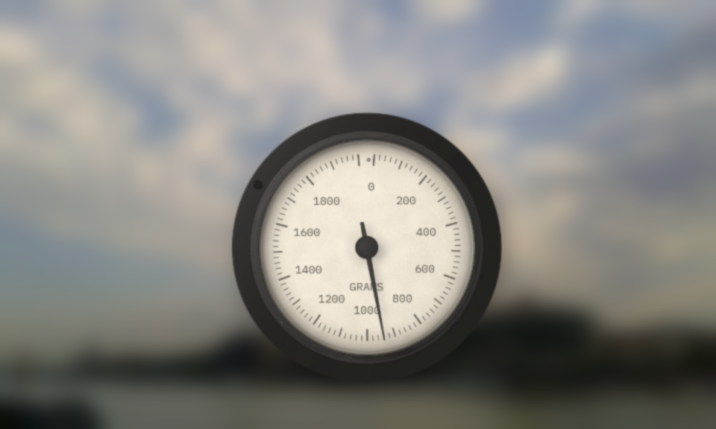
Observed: **940** g
